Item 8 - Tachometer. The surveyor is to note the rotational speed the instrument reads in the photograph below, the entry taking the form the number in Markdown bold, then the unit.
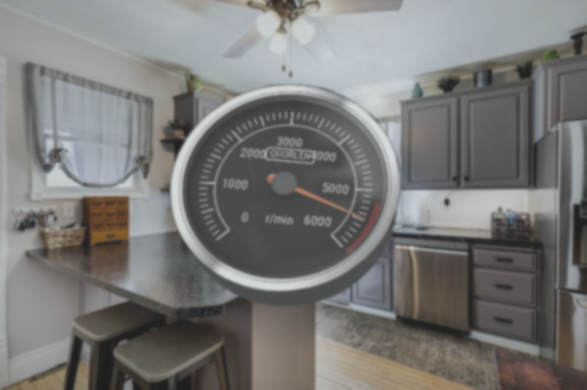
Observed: **5500** rpm
